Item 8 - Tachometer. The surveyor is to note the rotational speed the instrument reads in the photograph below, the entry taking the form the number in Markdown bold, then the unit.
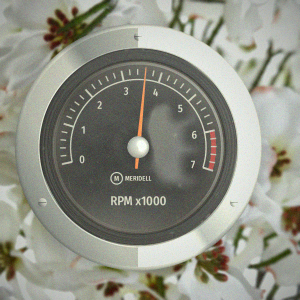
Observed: **3600** rpm
